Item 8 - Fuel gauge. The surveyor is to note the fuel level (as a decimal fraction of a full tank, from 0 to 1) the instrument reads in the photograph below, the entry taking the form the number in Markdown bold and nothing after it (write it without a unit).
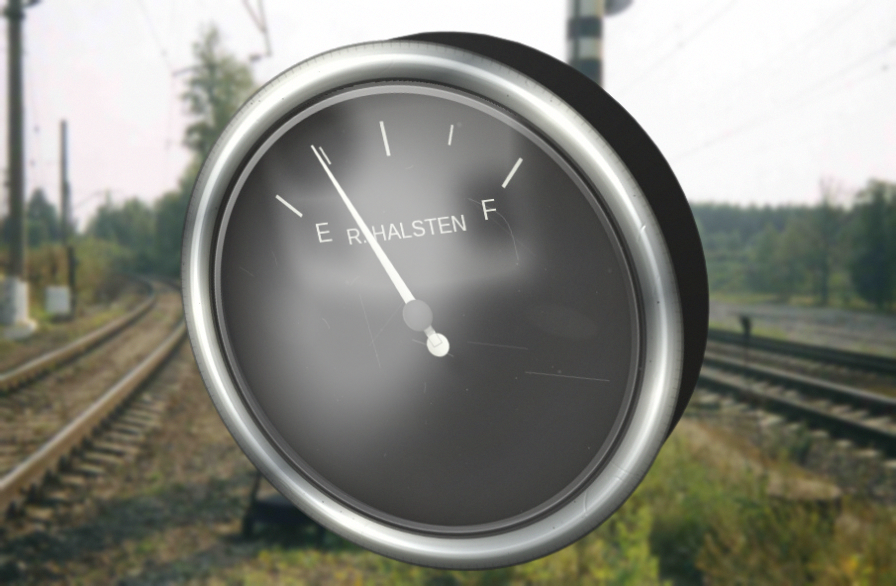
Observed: **0.25**
